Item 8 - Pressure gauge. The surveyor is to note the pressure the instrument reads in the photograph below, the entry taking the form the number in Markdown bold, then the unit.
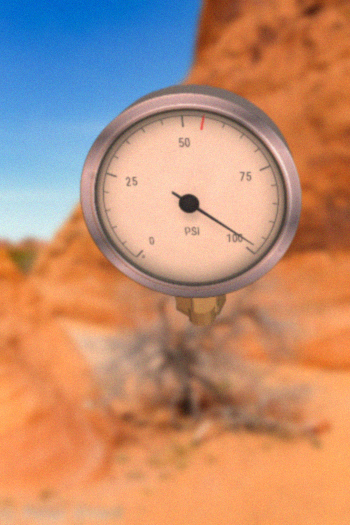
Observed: **97.5** psi
